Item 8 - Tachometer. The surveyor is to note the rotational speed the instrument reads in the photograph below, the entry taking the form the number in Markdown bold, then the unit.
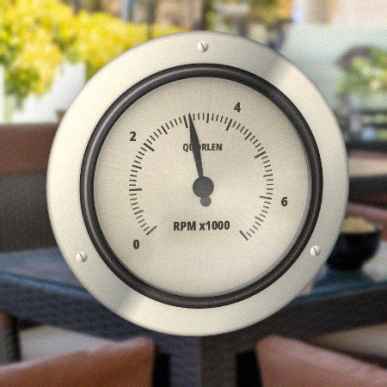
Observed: **3100** rpm
